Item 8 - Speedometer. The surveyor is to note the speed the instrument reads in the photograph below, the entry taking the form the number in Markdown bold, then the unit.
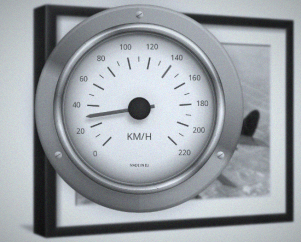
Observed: **30** km/h
